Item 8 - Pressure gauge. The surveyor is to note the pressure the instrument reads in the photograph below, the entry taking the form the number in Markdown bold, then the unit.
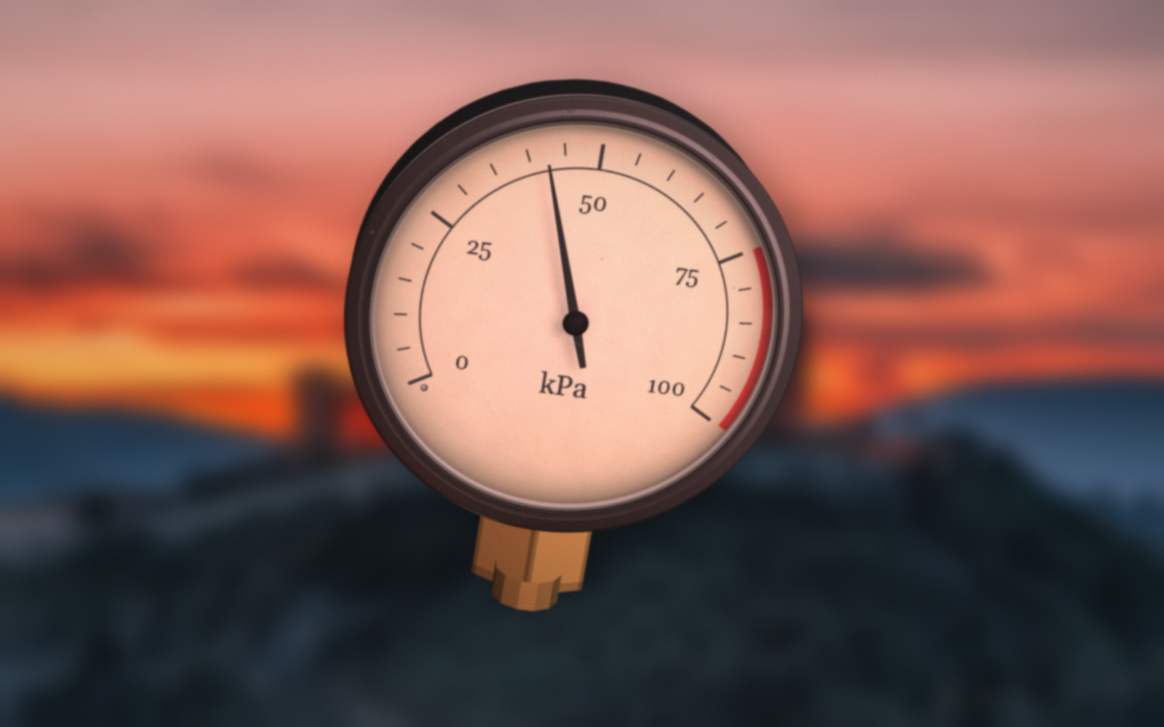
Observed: **42.5** kPa
